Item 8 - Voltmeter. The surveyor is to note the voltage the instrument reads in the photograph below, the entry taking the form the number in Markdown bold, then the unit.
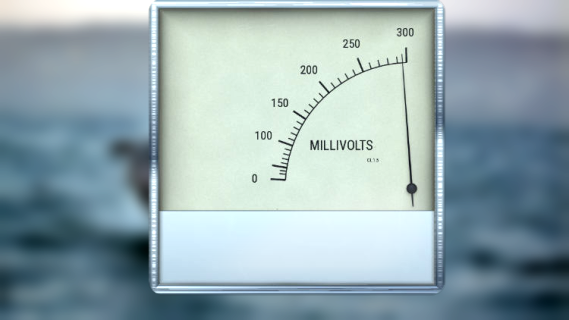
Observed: **295** mV
